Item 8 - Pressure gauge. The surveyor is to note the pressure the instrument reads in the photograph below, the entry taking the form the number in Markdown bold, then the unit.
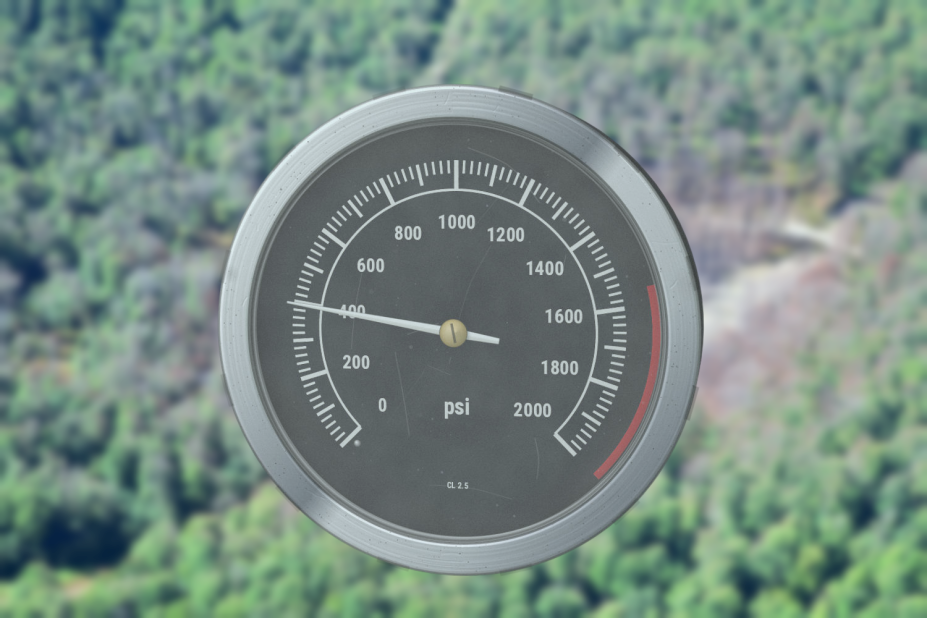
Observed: **400** psi
